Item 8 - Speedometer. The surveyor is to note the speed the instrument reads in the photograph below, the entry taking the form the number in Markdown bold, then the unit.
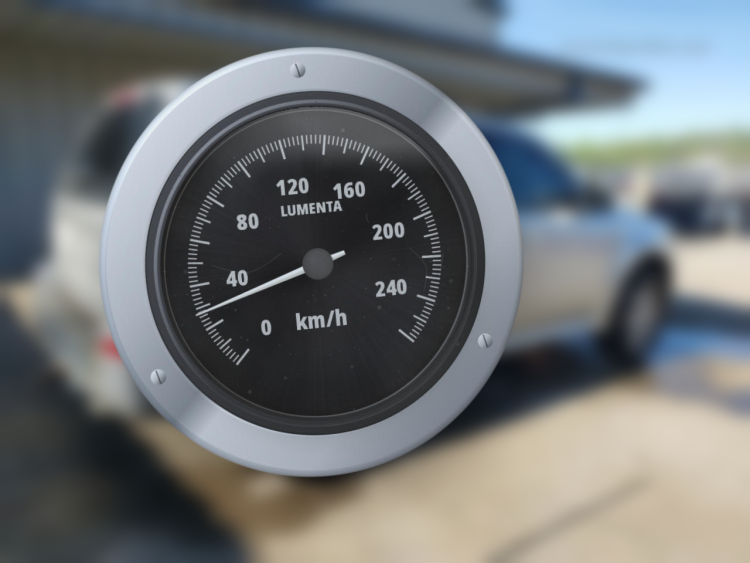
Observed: **28** km/h
